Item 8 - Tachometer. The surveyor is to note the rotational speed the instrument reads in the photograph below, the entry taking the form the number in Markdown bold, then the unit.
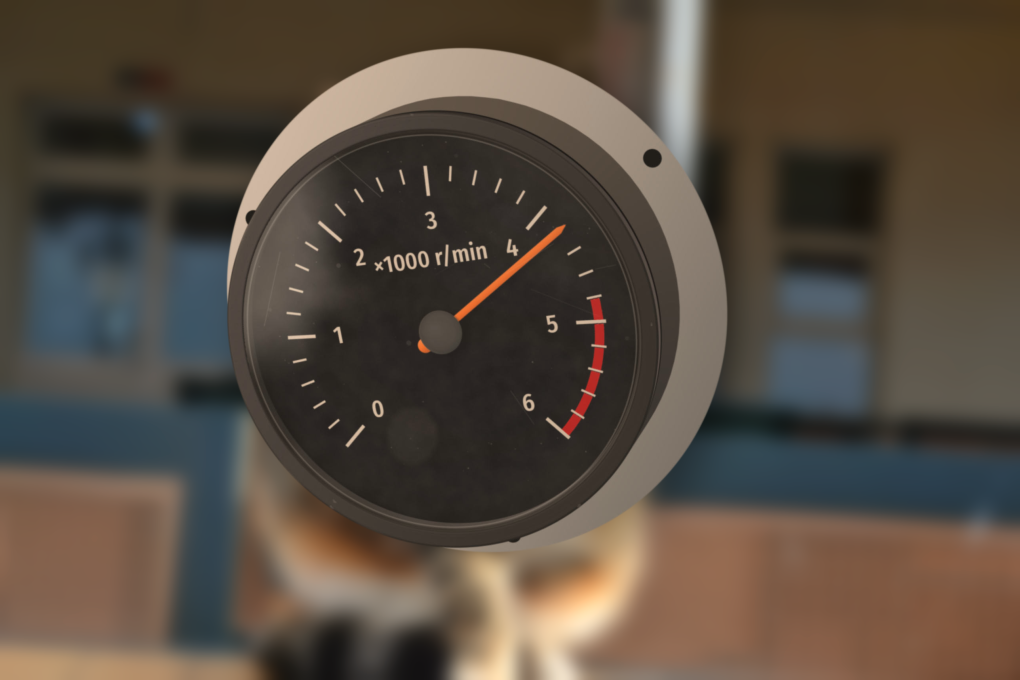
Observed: **4200** rpm
